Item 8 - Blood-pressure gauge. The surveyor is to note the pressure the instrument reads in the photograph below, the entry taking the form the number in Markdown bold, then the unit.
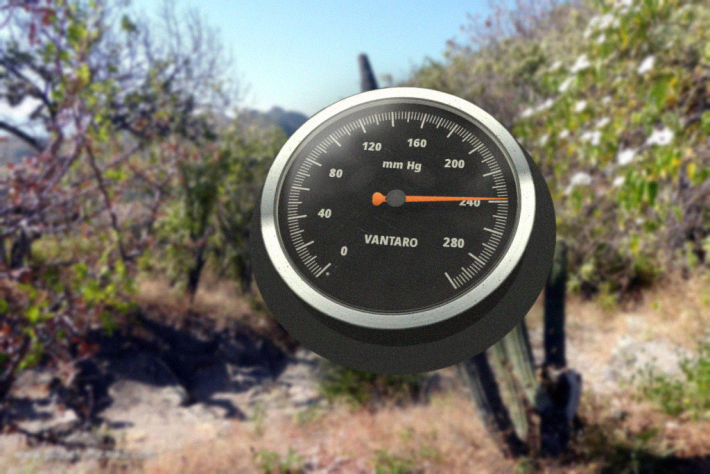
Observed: **240** mmHg
